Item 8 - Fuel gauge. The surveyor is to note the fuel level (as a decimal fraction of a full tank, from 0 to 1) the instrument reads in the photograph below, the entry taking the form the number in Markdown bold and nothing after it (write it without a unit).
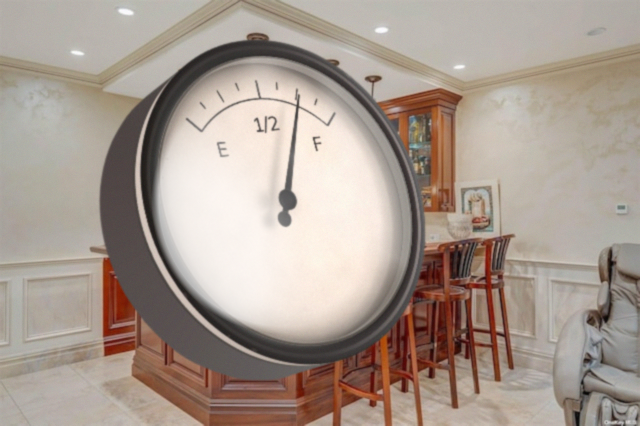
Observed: **0.75**
